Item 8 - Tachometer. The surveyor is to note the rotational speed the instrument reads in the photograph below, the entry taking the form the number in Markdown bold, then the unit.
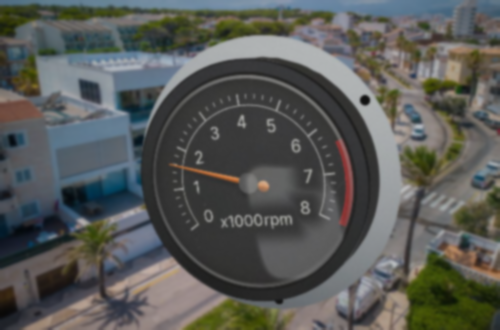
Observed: **1600** rpm
